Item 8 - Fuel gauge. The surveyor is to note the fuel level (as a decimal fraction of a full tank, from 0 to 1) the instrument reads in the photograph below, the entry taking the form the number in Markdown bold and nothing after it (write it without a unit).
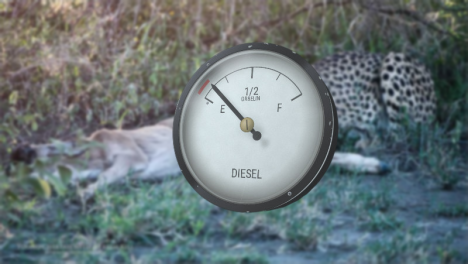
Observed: **0.125**
